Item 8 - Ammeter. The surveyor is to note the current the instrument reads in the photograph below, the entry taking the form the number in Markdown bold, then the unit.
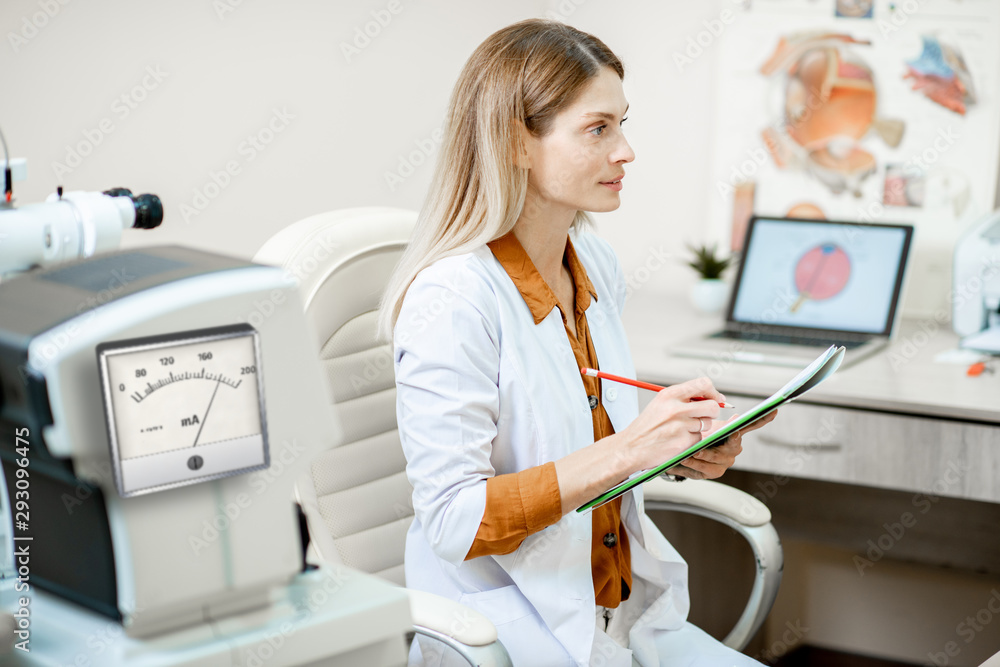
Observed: **180** mA
